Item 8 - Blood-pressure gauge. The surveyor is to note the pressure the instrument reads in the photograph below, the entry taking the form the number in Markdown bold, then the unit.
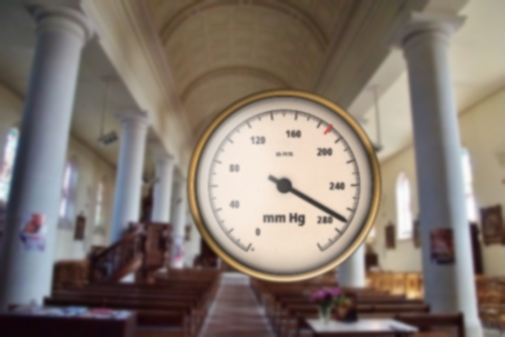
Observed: **270** mmHg
